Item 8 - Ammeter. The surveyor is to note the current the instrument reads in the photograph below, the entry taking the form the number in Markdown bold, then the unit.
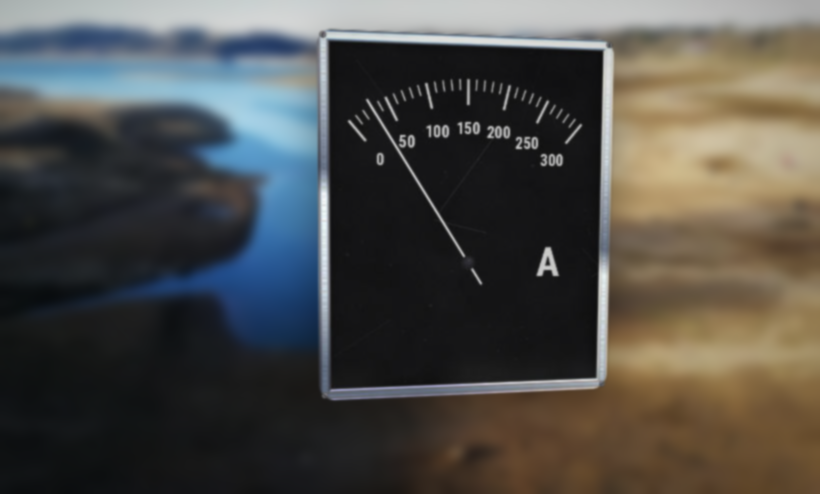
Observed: **30** A
